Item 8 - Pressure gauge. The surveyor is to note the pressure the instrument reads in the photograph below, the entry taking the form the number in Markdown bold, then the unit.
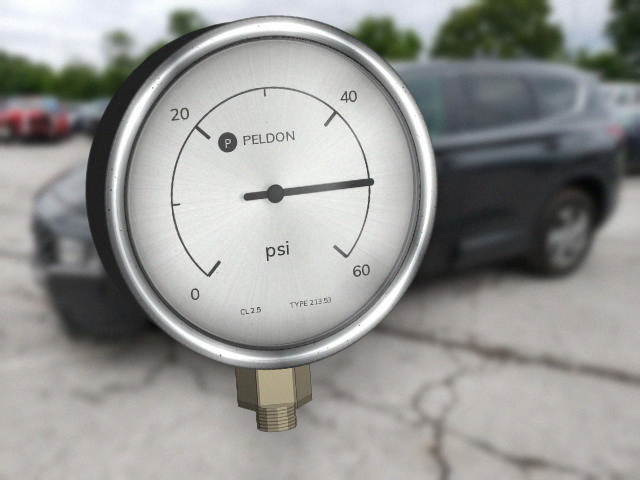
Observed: **50** psi
